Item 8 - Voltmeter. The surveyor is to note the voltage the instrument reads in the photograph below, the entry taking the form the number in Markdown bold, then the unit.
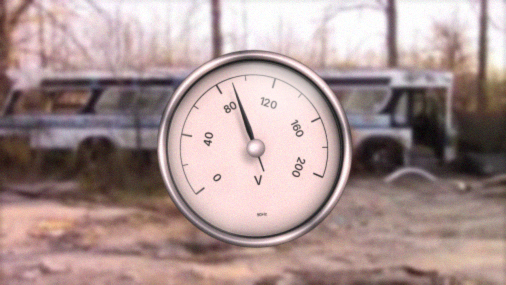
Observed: **90** V
